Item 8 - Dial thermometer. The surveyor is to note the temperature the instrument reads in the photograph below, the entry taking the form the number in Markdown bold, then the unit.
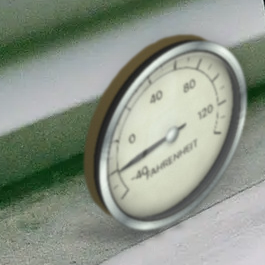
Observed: **-20** °F
